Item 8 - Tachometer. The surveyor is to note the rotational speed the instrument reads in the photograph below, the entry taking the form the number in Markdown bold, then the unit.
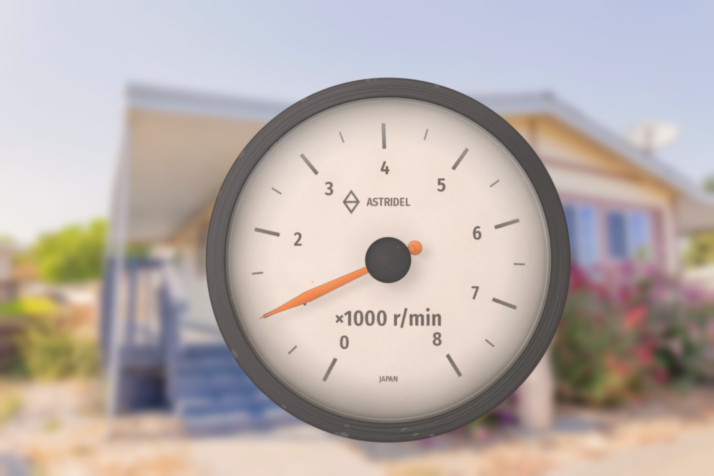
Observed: **1000** rpm
